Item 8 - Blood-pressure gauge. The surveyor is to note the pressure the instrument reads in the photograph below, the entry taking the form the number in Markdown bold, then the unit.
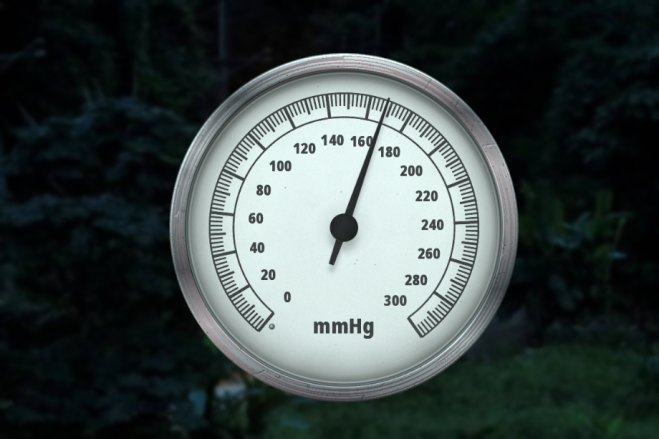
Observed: **168** mmHg
